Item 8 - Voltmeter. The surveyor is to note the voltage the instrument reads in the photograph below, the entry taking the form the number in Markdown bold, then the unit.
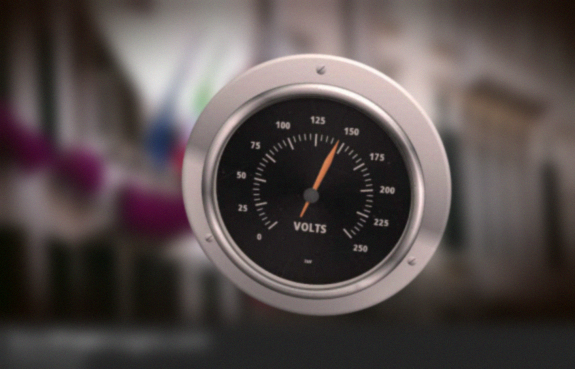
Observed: **145** V
